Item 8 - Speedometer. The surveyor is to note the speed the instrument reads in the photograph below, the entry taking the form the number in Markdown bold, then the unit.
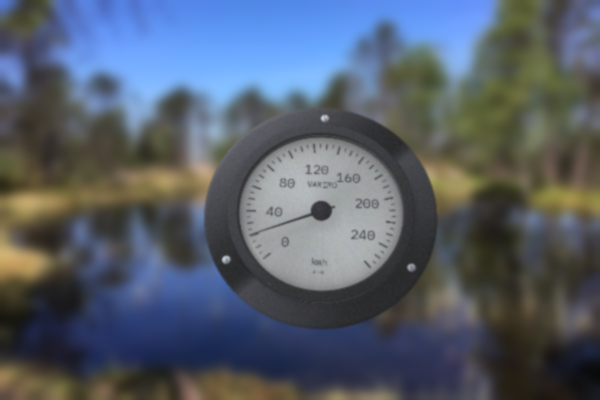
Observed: **20** km/h
